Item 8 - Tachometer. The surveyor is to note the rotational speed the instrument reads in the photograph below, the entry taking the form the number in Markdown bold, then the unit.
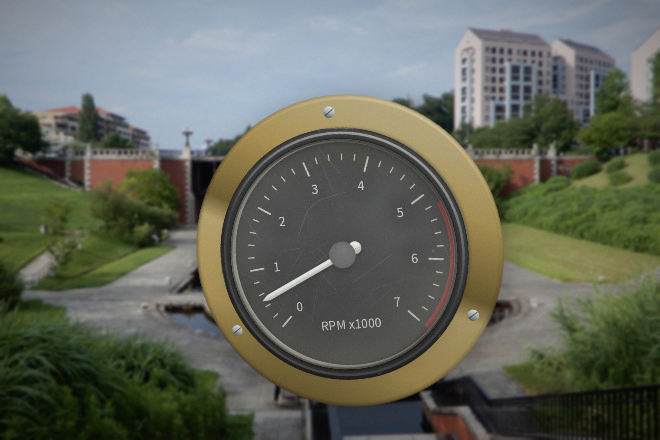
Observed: **500** rpm
